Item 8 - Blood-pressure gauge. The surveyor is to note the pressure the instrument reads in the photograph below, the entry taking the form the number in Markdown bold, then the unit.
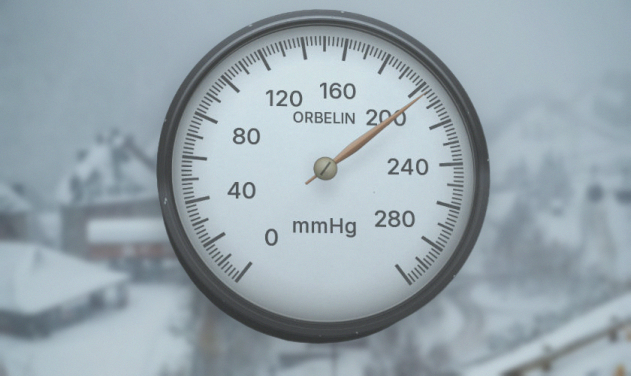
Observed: **204** mmHg
